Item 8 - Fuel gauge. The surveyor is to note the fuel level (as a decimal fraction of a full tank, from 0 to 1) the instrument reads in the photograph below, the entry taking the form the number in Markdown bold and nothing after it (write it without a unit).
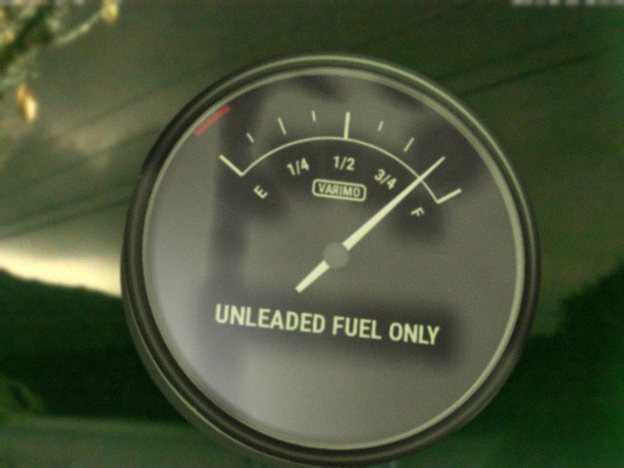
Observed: **0.875**
